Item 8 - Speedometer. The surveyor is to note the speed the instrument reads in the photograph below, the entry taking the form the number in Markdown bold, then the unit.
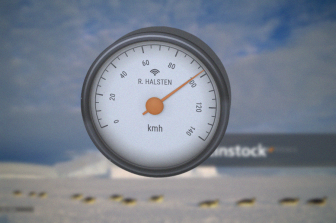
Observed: **97.5** km/h
